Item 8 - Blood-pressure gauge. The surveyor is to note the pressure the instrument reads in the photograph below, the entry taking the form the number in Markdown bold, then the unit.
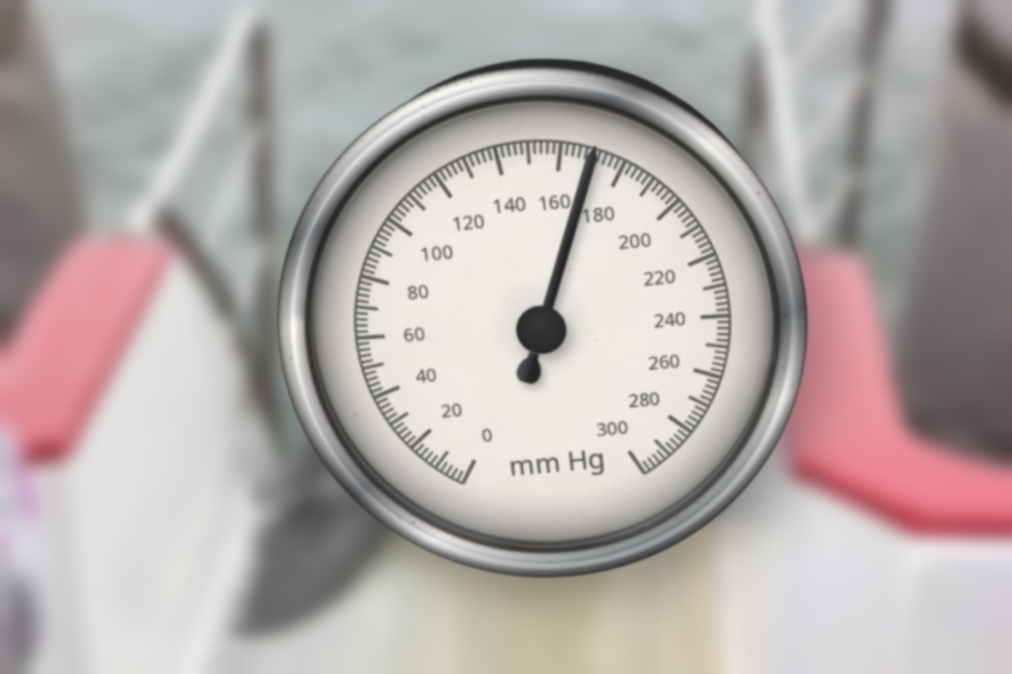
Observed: **170** mmHg
